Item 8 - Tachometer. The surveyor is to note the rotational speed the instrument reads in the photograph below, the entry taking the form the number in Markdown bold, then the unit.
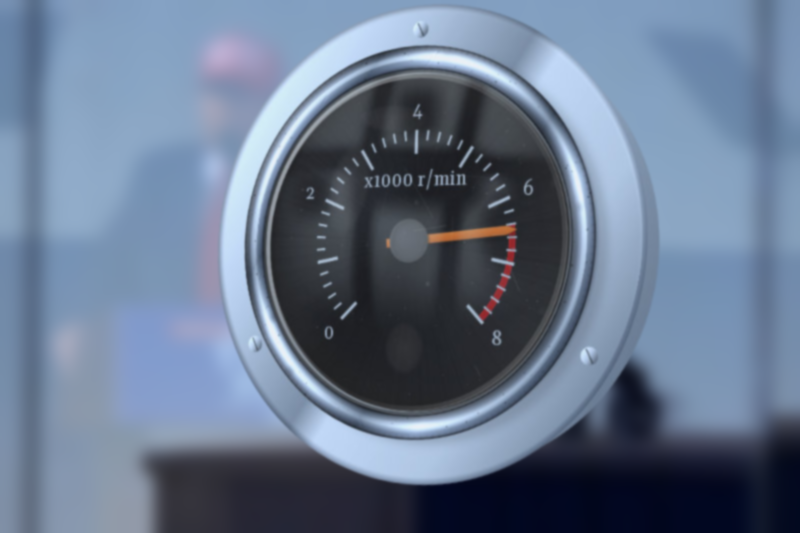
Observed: **6500** rpm
